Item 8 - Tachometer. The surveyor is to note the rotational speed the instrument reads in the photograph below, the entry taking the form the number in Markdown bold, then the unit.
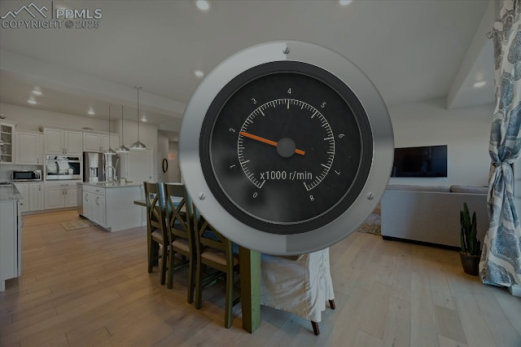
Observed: **2000** rpm
